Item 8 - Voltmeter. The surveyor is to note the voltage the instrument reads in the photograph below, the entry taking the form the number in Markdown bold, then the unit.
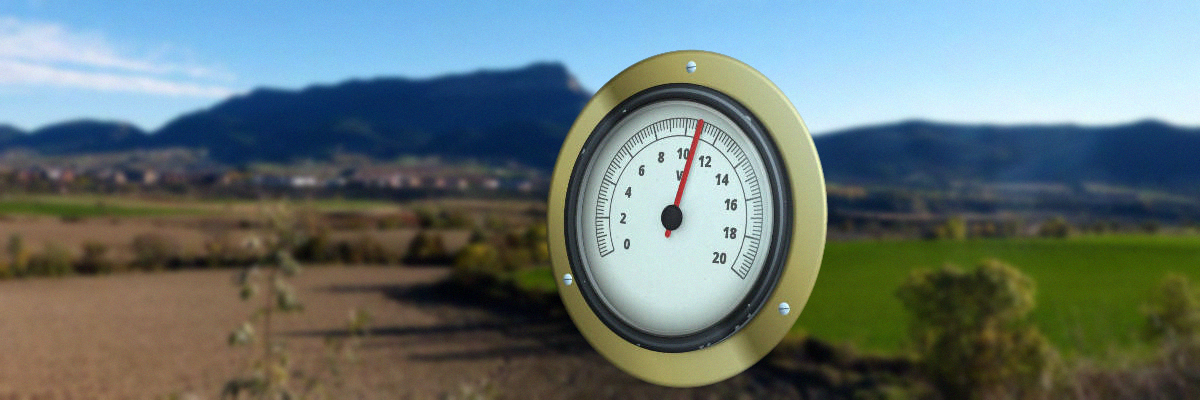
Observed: **11** V
